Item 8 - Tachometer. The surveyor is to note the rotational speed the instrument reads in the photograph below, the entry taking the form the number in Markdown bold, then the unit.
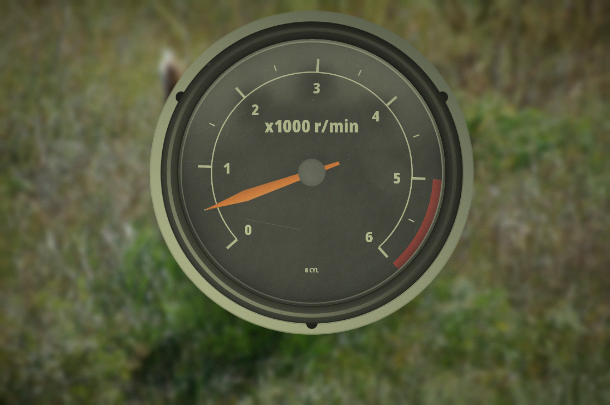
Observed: **500** rpm
